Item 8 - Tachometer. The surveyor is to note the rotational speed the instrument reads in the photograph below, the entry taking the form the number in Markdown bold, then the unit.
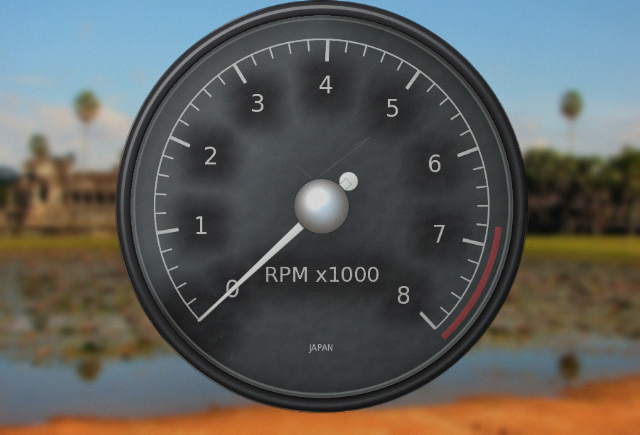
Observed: **0** rpm
